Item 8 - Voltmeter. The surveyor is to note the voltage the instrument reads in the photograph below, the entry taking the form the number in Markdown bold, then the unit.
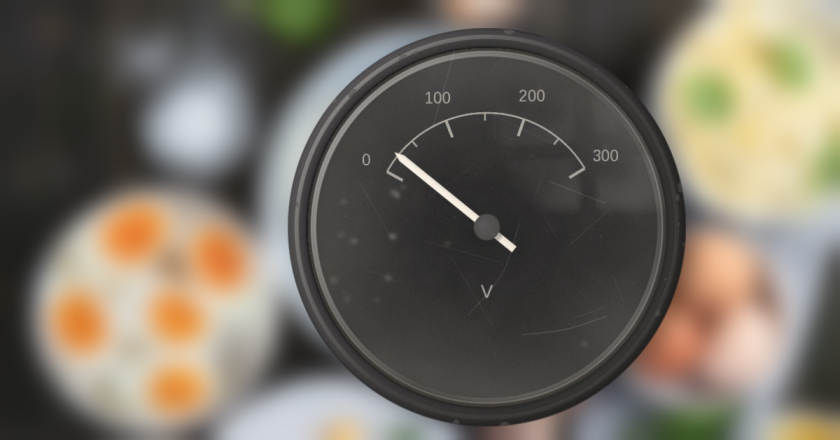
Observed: **25** V
